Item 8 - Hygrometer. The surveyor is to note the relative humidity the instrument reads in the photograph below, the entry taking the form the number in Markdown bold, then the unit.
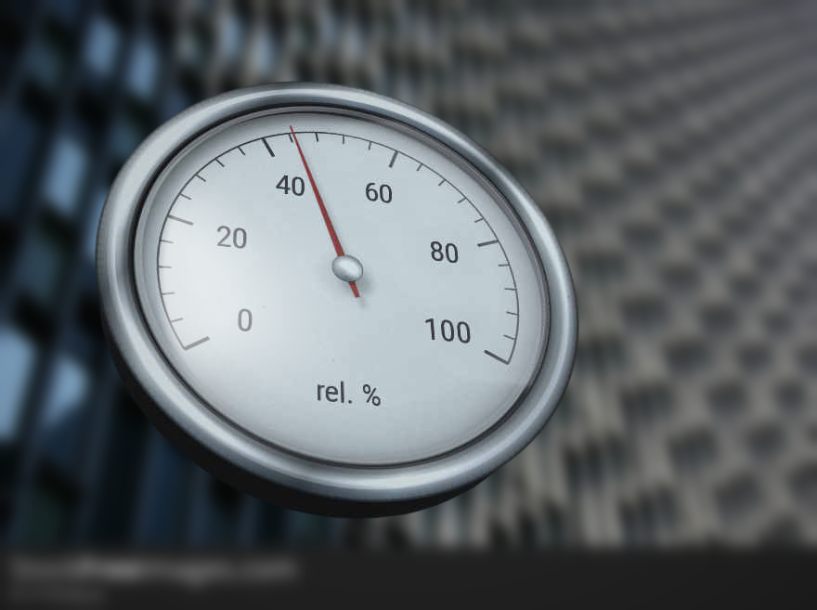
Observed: **44** %
